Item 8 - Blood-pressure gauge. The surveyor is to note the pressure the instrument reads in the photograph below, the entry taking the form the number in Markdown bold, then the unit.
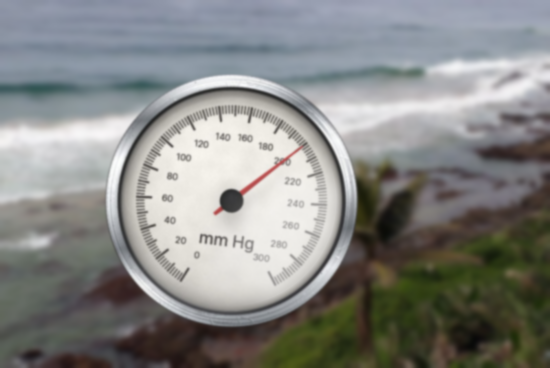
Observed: **200** mmHg
